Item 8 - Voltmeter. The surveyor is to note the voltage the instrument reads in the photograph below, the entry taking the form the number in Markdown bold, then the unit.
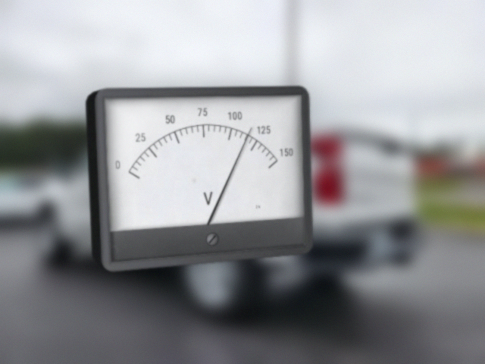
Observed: **115** V
